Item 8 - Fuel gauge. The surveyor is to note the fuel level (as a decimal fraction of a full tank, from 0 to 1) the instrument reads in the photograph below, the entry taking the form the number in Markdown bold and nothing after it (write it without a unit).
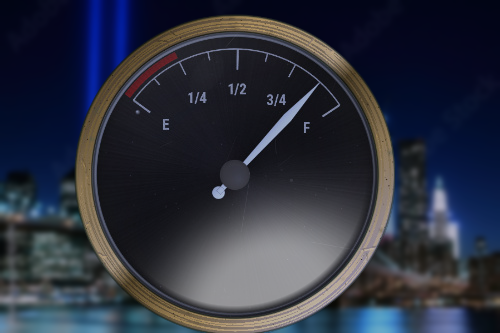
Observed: **0.875**
